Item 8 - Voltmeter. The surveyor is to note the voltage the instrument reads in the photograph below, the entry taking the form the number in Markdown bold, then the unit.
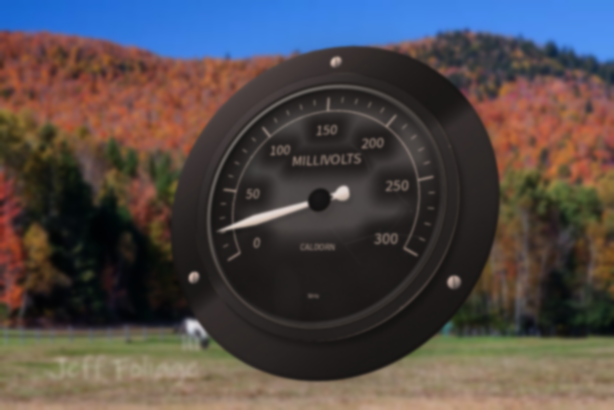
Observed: **20** mV
